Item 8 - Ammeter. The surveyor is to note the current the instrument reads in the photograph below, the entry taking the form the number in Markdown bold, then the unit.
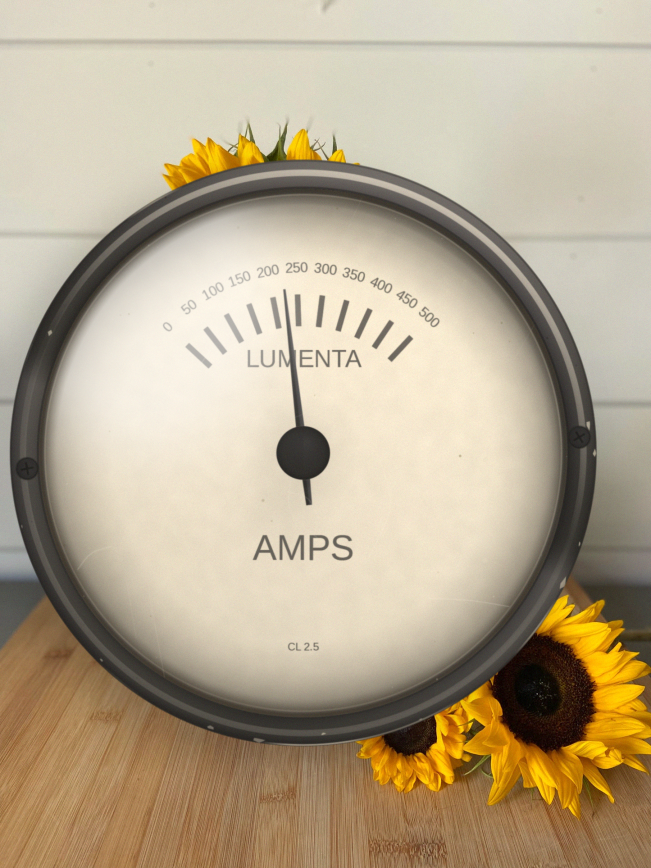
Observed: **225** A
